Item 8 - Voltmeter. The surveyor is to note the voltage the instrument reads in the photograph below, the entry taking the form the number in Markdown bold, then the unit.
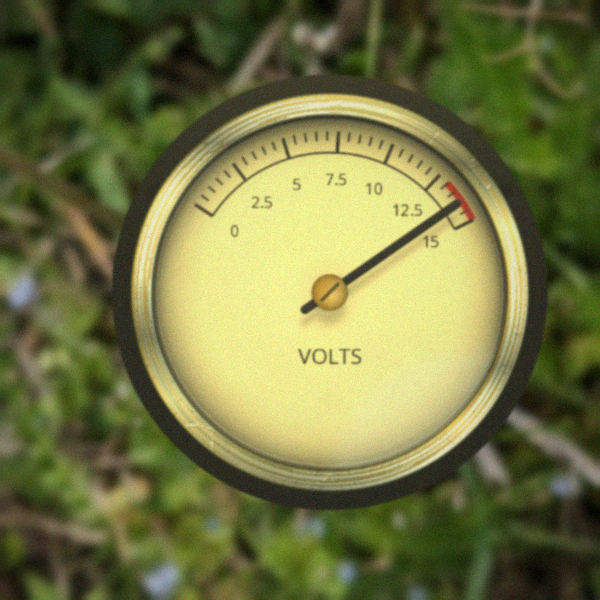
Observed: **14** V
